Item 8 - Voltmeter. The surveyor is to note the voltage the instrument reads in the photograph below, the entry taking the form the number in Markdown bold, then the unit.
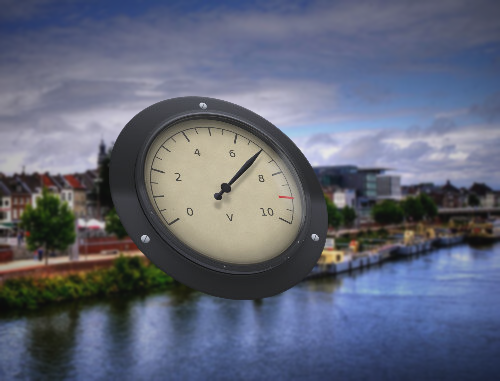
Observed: **7** V
